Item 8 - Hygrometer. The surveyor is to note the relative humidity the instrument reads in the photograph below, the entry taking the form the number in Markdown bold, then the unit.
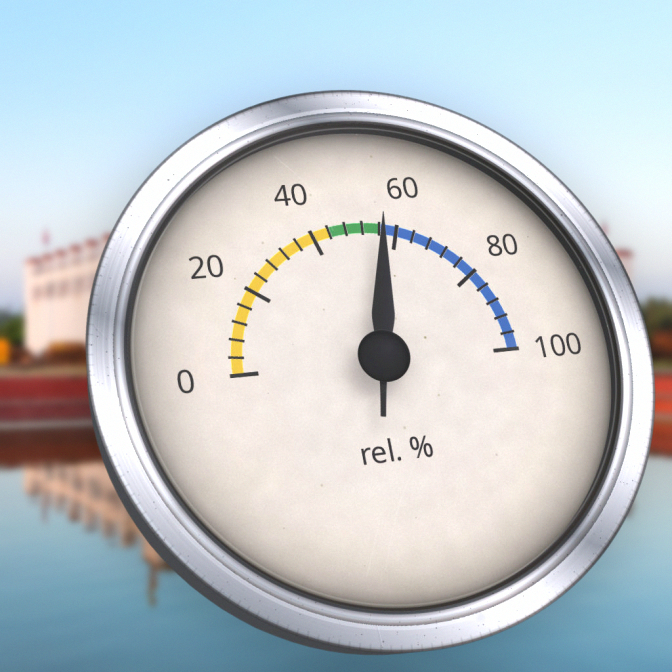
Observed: **56** %
